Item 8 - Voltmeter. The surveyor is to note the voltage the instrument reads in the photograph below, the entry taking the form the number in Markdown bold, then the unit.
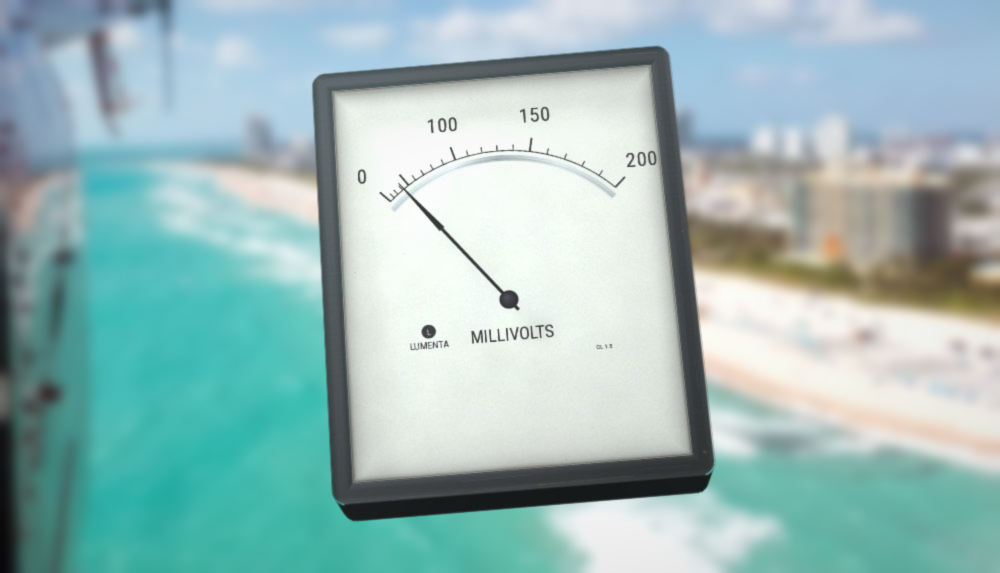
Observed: **40** mV
